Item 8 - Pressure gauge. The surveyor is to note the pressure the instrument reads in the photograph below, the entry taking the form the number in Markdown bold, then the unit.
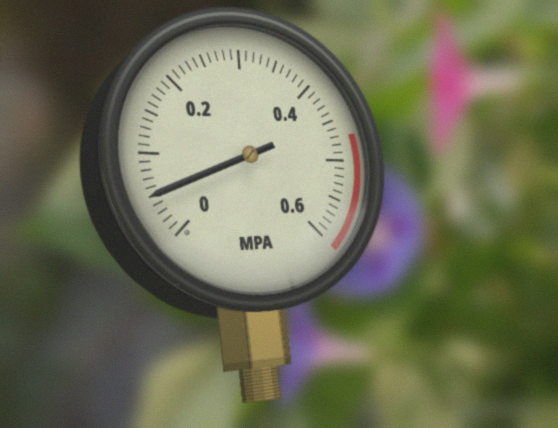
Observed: **0.05** MPa
